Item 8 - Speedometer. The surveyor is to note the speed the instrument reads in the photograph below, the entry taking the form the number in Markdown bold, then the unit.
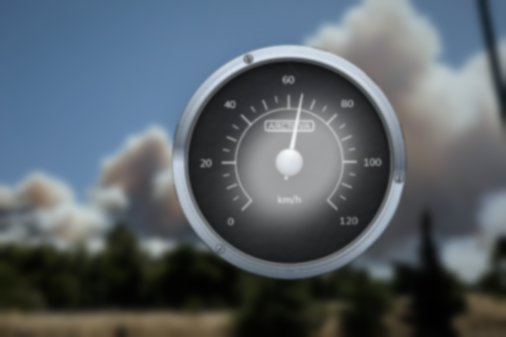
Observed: **65** km/h
